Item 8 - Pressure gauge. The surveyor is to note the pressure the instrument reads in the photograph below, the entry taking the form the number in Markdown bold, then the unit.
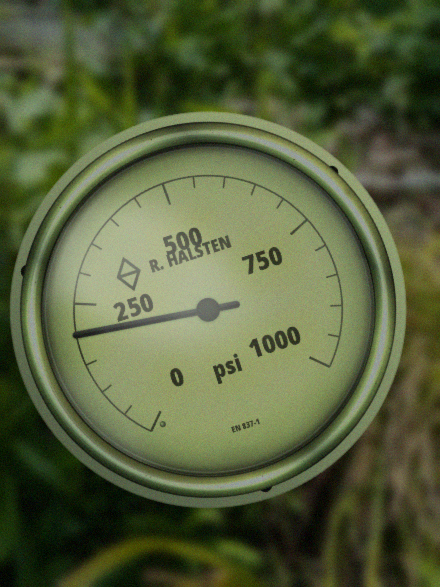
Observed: **200** psi
